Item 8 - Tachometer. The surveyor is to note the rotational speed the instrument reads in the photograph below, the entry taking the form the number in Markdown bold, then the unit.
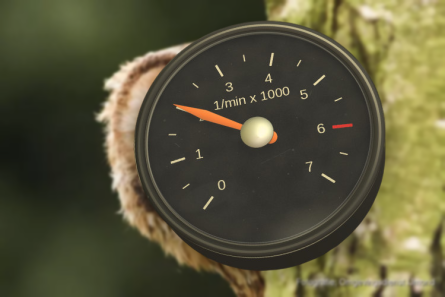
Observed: **2000** rpm
